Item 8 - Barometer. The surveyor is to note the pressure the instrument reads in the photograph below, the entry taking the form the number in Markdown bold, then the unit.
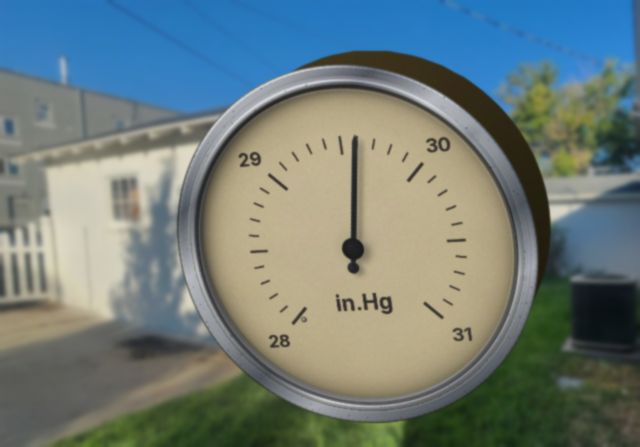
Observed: **29.6** inHg
